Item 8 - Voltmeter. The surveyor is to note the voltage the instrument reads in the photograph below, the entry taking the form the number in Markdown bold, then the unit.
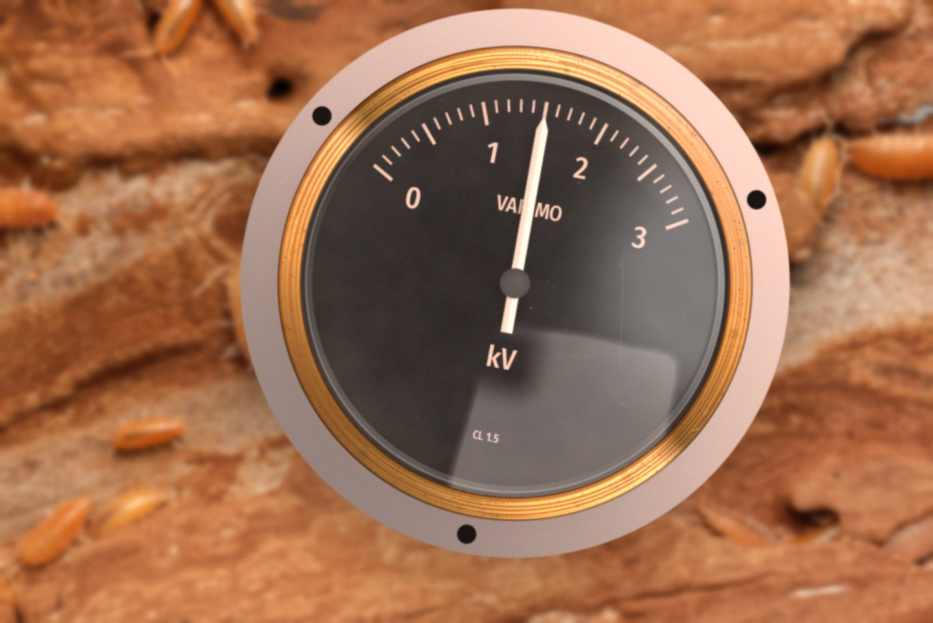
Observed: **1.5** kV
